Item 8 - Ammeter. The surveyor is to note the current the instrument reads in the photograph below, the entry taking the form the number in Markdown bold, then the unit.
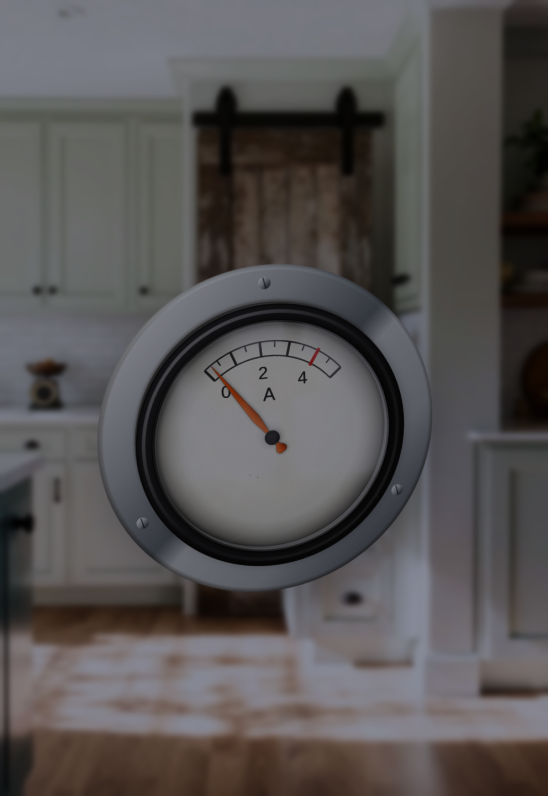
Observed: **0.25** A
